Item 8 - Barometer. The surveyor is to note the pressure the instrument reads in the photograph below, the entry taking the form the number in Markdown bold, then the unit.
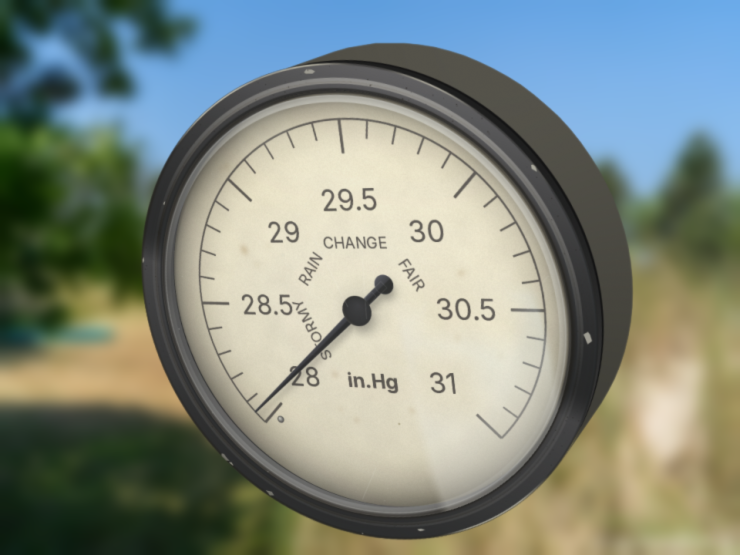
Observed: **28.05** inHg
